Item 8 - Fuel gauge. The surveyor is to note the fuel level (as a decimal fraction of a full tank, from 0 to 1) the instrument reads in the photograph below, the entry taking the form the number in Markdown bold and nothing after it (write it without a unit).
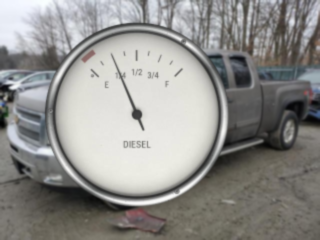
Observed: **0.25**
